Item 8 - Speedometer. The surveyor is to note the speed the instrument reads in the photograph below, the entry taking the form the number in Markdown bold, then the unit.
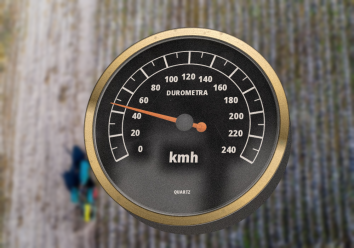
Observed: **45** km/h
